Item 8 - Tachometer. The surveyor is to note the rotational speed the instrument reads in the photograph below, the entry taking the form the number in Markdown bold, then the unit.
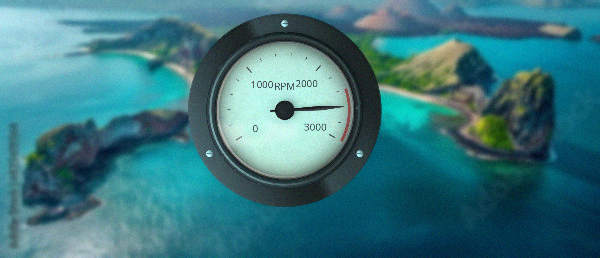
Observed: **2600** rpm
